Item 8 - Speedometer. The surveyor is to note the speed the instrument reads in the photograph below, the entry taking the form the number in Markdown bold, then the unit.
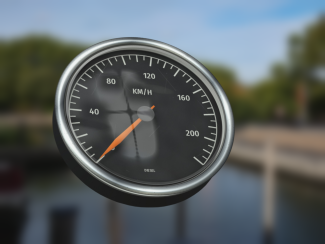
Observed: **0** km/h
